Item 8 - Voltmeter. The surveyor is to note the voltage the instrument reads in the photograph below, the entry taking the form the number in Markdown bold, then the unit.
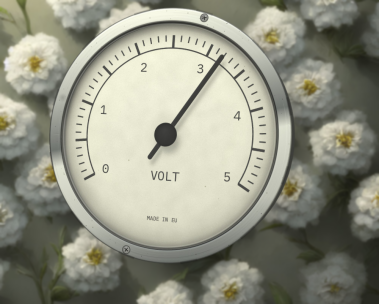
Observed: **3.2** V
